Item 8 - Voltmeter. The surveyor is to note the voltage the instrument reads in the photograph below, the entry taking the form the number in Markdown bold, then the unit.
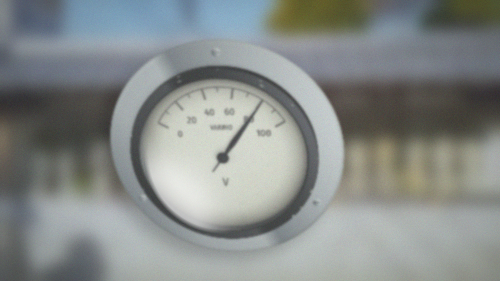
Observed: **80** V
